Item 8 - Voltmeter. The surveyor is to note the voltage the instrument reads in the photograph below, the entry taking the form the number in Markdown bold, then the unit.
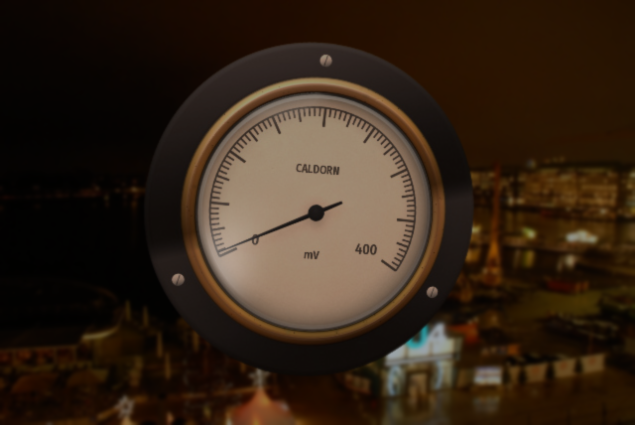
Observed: **5** mV
